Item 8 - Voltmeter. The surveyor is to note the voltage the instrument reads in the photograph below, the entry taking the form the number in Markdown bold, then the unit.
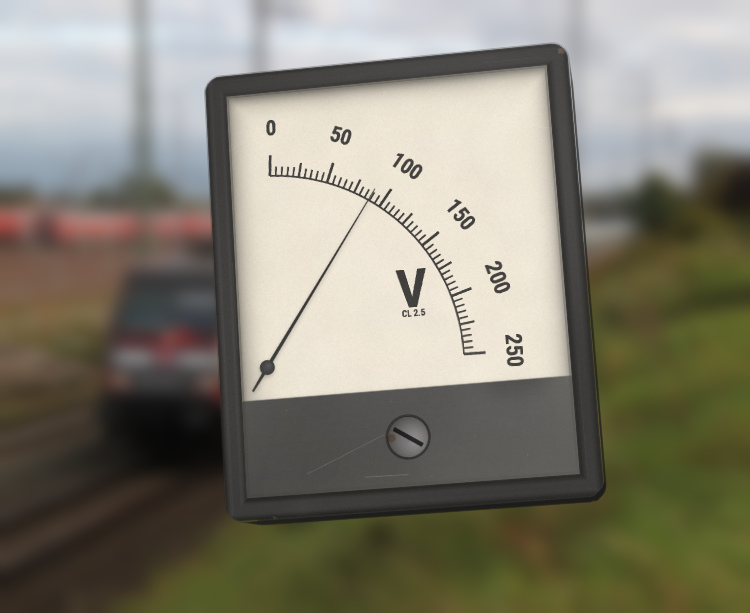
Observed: **90** V
